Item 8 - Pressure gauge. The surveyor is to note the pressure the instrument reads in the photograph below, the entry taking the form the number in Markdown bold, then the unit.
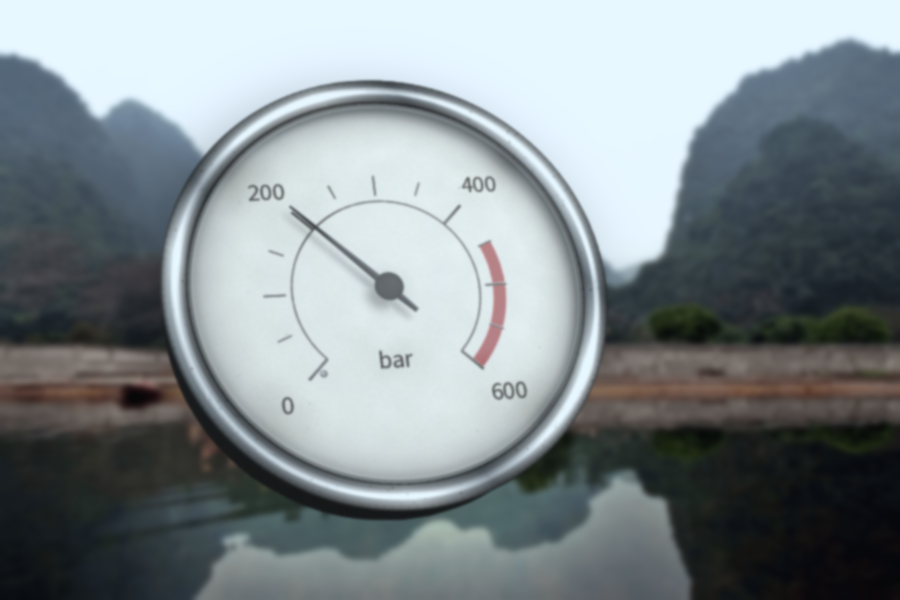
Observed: **200** bar
